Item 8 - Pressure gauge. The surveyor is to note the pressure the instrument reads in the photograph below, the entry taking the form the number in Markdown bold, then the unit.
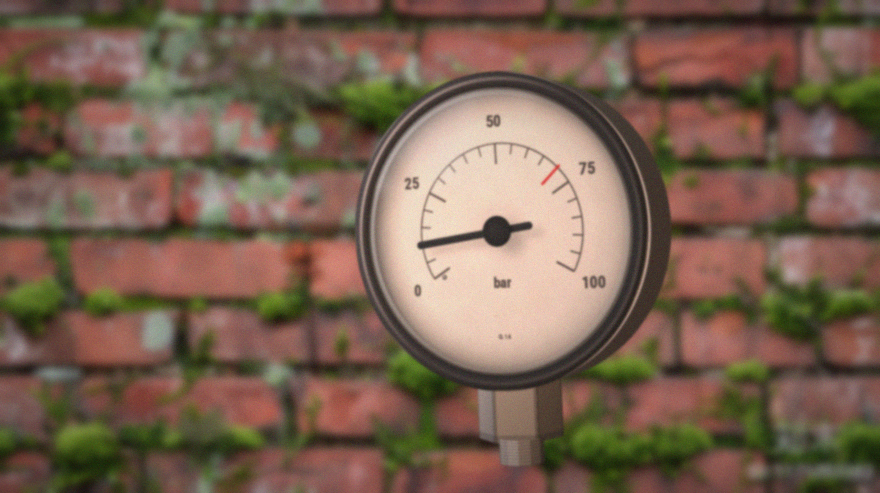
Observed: **10** bar
